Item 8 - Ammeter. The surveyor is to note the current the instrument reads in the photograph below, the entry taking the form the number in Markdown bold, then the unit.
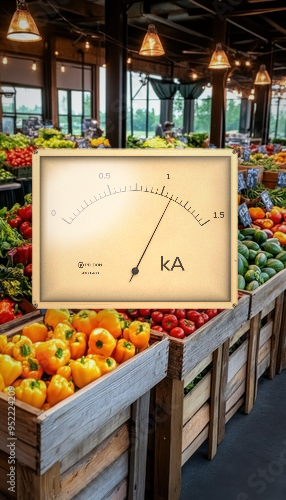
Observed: **1.1** kA
